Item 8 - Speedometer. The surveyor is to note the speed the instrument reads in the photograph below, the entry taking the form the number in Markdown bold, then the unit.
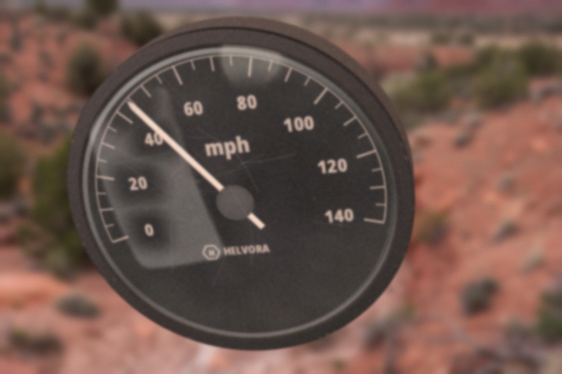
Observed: **45** mph
